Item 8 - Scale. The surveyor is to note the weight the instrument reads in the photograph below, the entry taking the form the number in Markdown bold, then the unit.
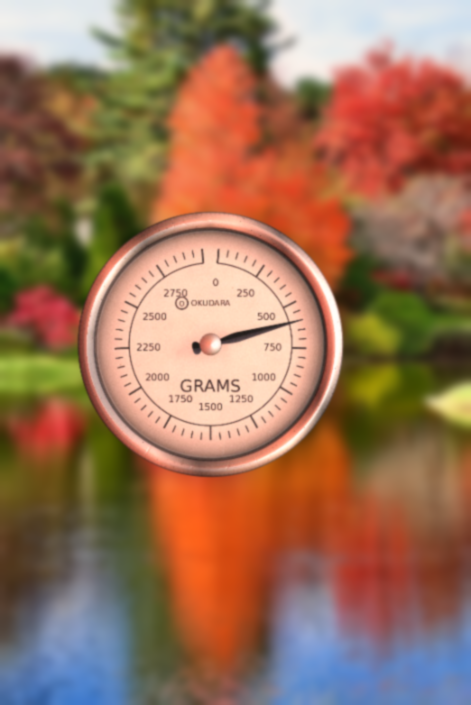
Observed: **600** g
